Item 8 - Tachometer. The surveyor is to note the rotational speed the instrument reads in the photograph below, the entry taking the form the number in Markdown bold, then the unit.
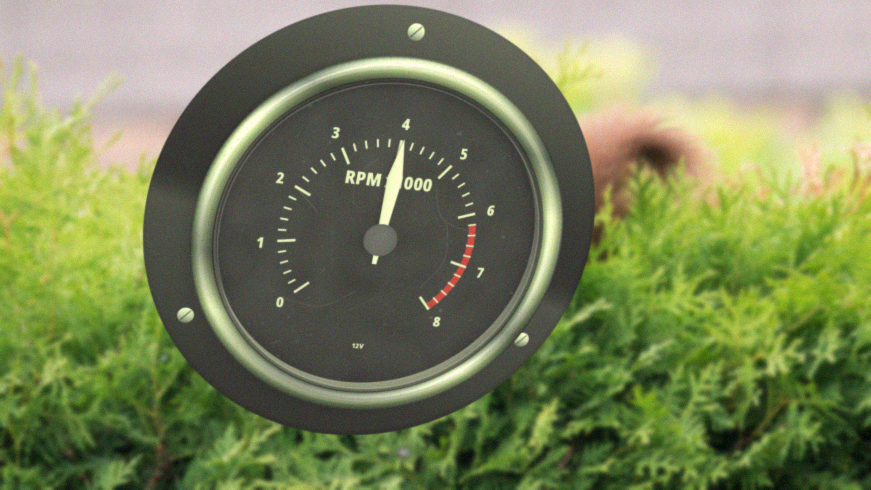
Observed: **4000** rpm
